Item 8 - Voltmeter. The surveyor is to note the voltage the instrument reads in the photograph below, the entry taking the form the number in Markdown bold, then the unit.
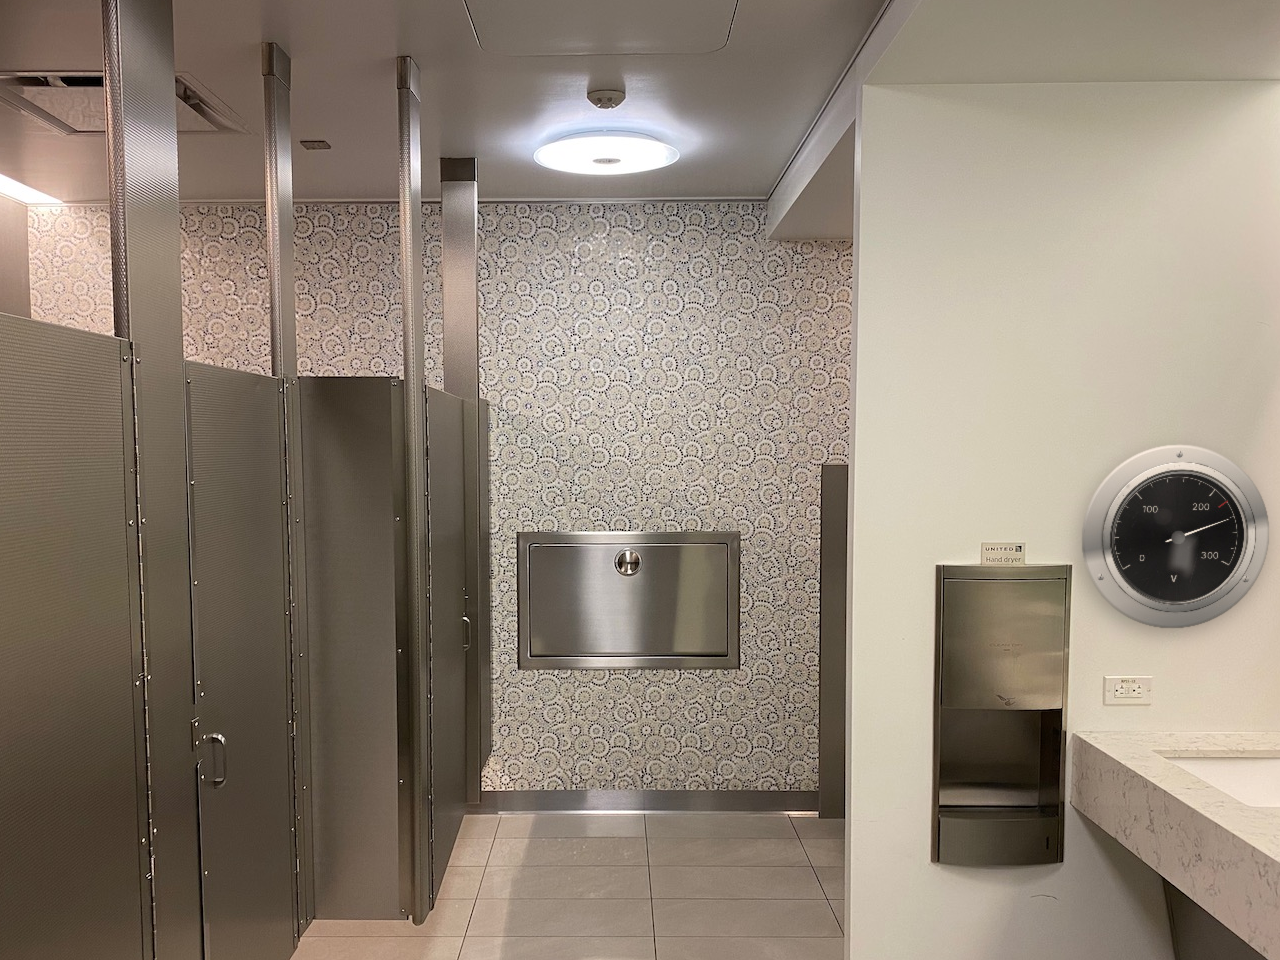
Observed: **240** V
